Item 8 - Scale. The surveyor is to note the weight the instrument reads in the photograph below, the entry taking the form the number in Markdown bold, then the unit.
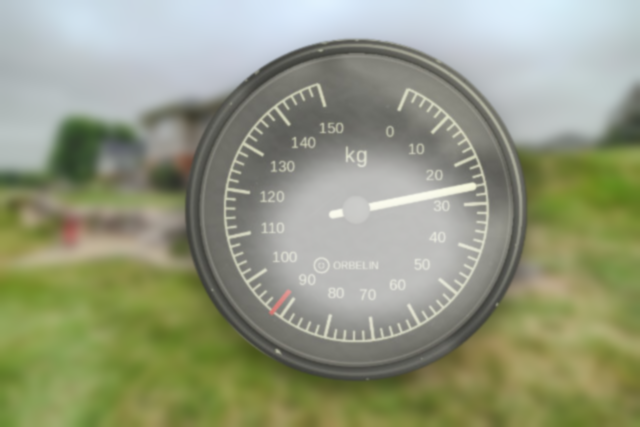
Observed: **26** kg
